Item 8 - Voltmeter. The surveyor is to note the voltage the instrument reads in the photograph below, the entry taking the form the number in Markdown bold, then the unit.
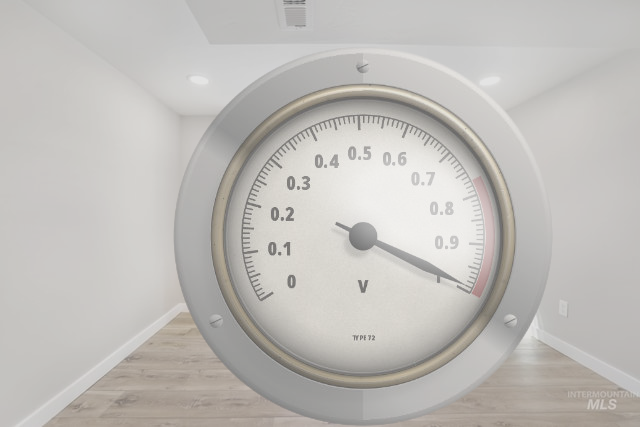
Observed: **0.99** V
